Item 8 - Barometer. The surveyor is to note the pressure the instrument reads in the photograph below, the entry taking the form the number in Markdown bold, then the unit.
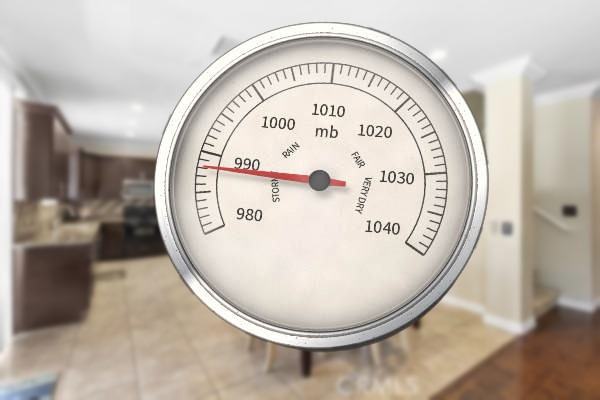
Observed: **988** mbar
